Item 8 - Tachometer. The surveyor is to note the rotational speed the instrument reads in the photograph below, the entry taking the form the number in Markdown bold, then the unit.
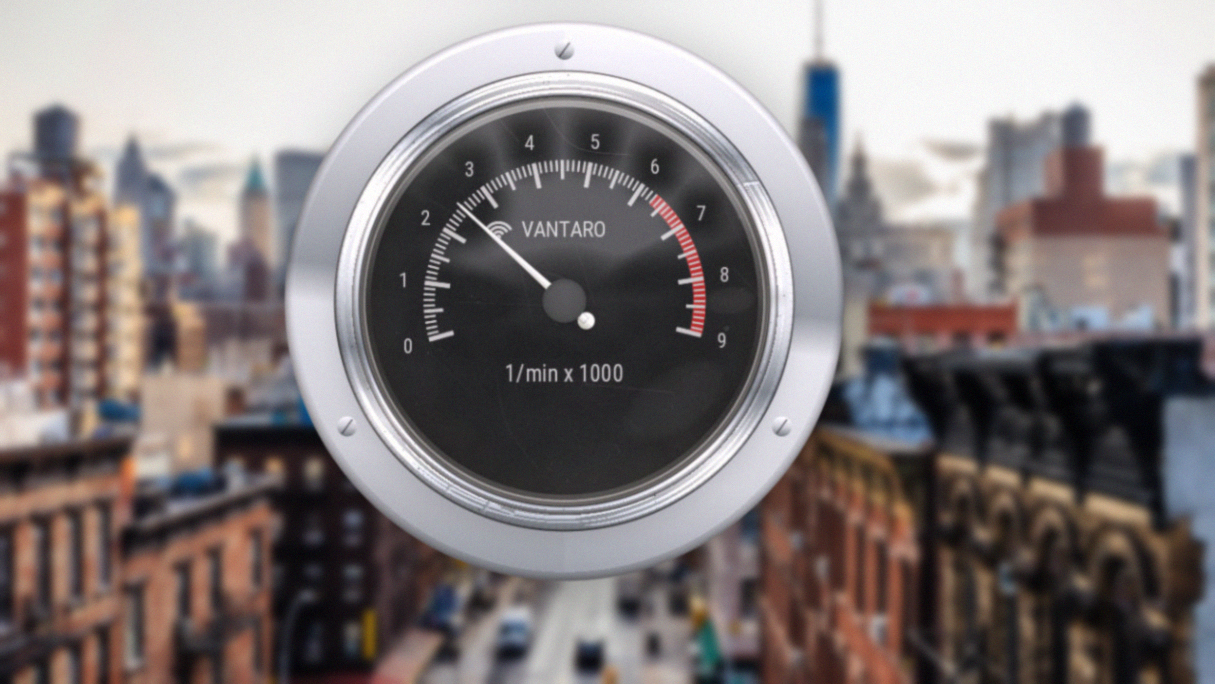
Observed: **2500** rpm
